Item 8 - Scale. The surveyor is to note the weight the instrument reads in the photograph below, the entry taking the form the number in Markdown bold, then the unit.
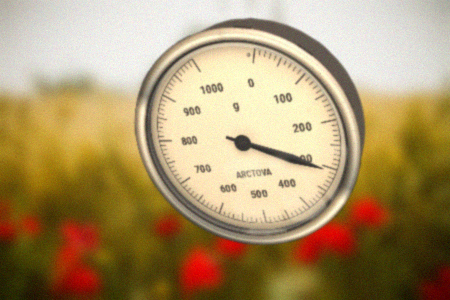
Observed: **300** g
